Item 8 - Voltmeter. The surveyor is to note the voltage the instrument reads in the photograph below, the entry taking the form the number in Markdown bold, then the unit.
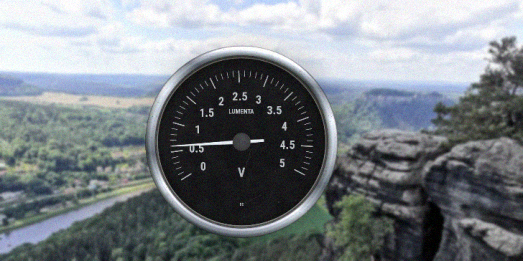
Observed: **0.6** V
